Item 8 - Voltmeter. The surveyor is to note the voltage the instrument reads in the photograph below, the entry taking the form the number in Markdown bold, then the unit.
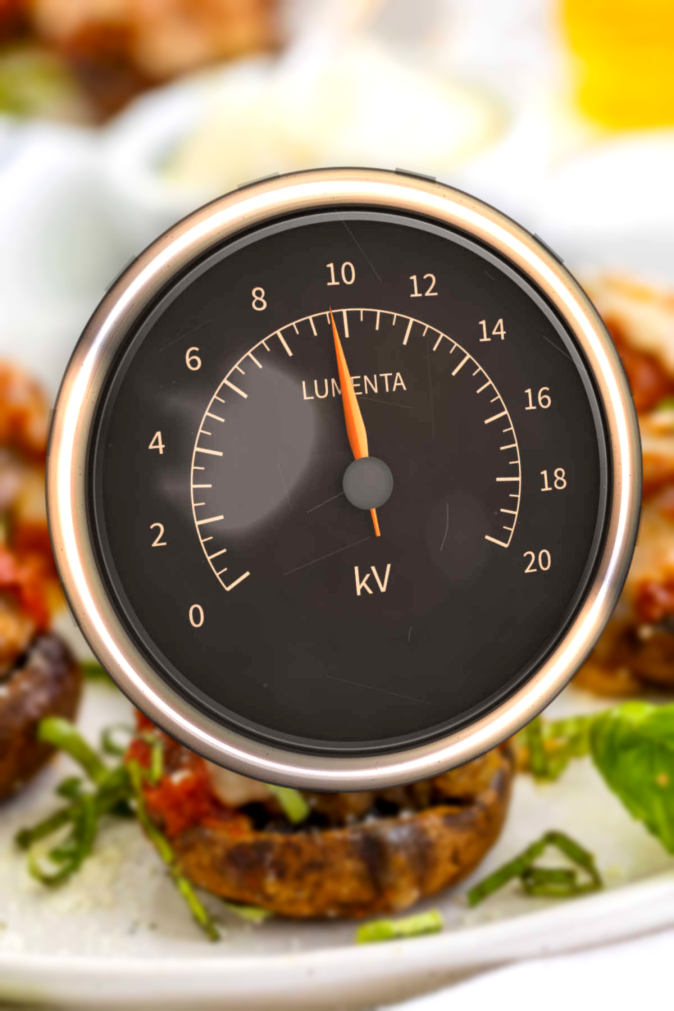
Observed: **9.5** kV
